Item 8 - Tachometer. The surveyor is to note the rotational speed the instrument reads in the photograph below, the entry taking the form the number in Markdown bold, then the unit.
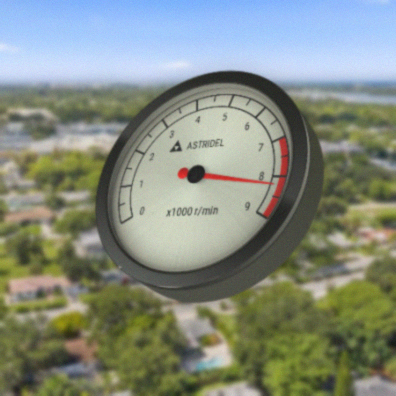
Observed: **8250** rpm
